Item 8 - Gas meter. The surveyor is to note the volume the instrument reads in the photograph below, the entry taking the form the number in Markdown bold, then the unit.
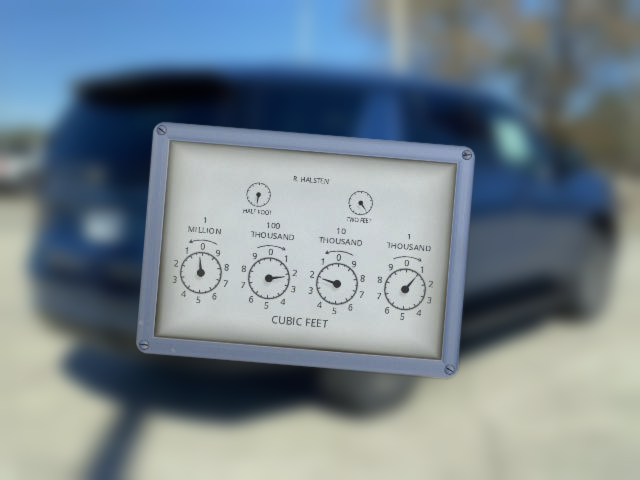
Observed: **22100** ft³
